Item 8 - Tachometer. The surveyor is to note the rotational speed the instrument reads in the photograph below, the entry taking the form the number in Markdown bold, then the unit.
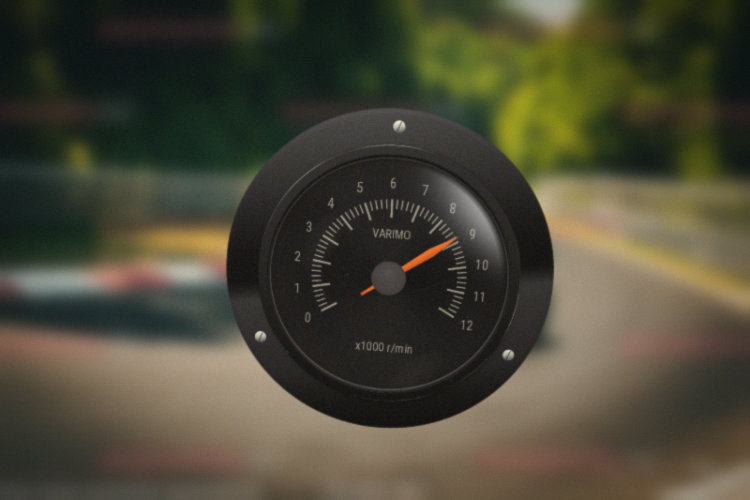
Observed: **8800** rpm
